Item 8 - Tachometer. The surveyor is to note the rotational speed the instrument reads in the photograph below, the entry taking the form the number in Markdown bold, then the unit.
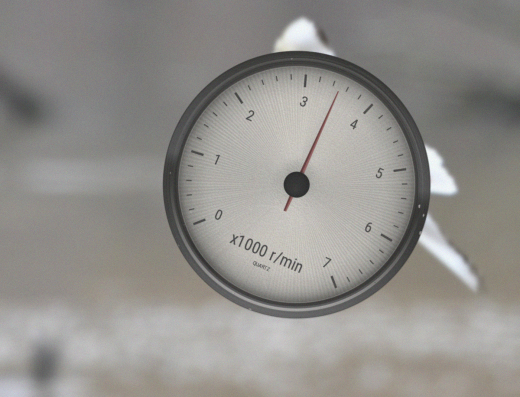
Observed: **3500** rpm
